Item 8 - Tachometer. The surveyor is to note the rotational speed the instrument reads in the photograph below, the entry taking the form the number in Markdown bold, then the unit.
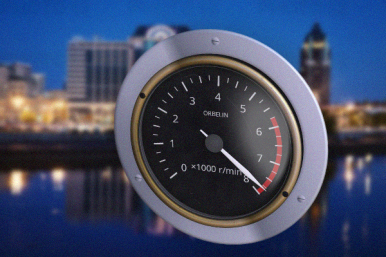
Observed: **7750** rpm
